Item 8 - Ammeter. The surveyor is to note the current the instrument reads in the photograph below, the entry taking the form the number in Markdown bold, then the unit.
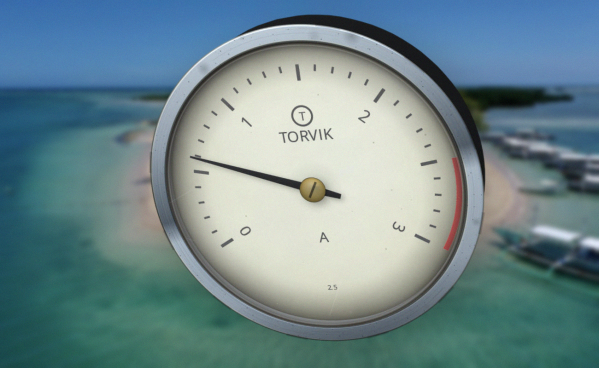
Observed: **0.6** A
